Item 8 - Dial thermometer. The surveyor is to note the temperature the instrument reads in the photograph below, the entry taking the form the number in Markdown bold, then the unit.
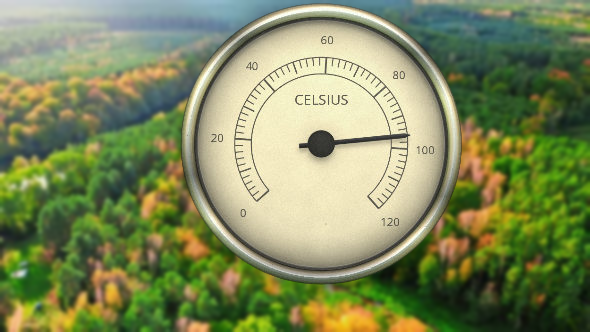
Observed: **96** °C
